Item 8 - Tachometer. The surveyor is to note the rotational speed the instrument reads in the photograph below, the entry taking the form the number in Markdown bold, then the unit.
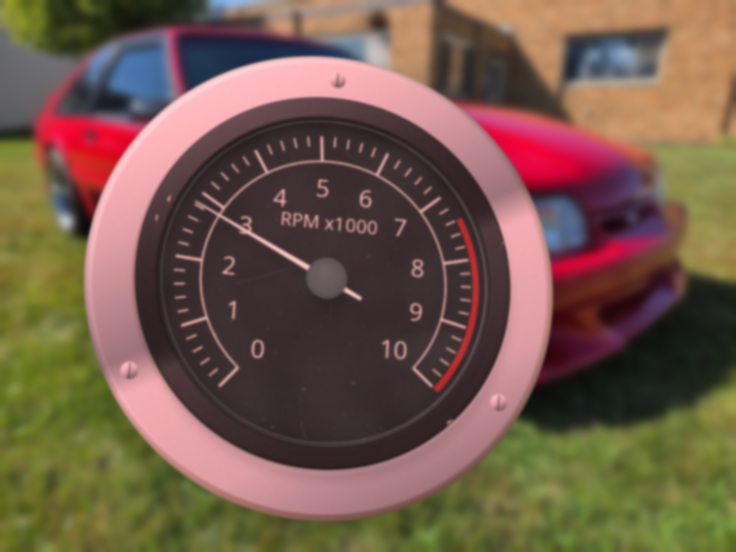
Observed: **2800** rpm
